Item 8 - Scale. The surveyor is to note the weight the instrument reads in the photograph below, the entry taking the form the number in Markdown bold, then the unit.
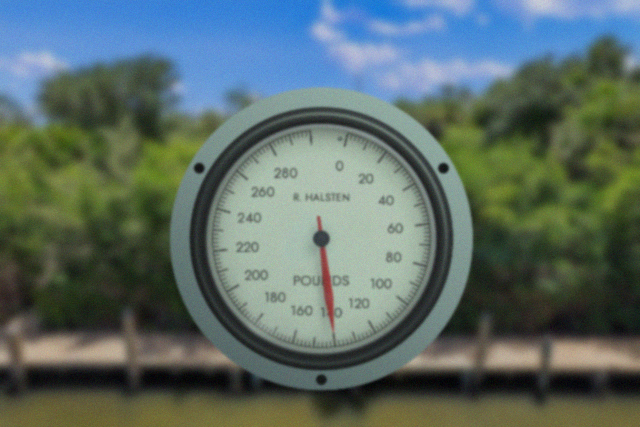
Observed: **140** lb
